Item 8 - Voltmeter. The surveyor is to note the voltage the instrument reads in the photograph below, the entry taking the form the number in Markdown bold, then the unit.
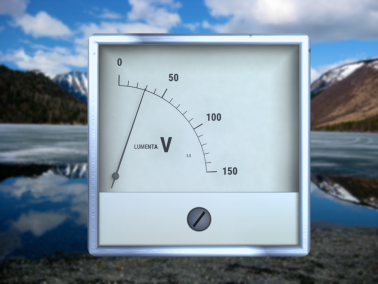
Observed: **30** V
